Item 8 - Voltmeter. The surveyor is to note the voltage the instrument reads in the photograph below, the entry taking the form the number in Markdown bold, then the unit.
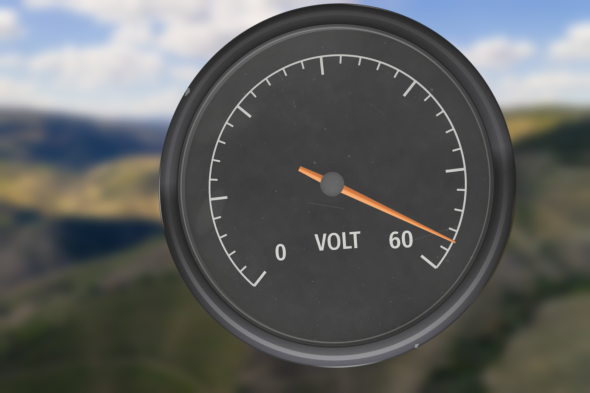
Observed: **57** V
